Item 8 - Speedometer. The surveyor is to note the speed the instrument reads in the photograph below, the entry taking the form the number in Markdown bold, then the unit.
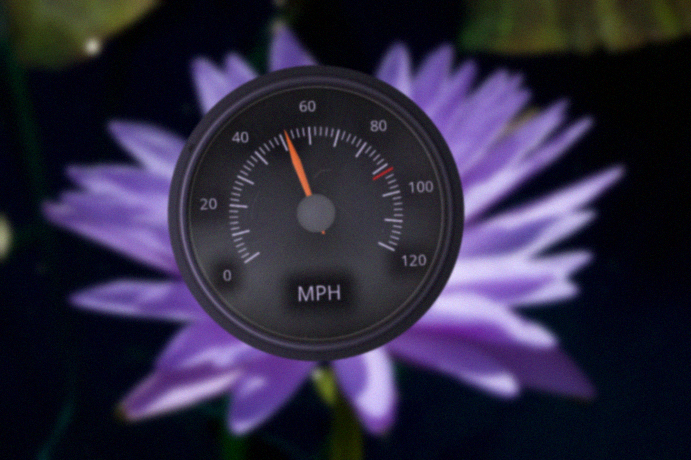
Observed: **52** mph
